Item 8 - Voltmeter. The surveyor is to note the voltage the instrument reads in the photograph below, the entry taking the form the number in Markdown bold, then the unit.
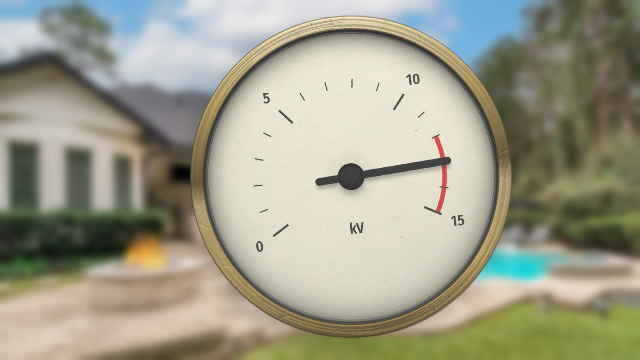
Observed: **13** kV
